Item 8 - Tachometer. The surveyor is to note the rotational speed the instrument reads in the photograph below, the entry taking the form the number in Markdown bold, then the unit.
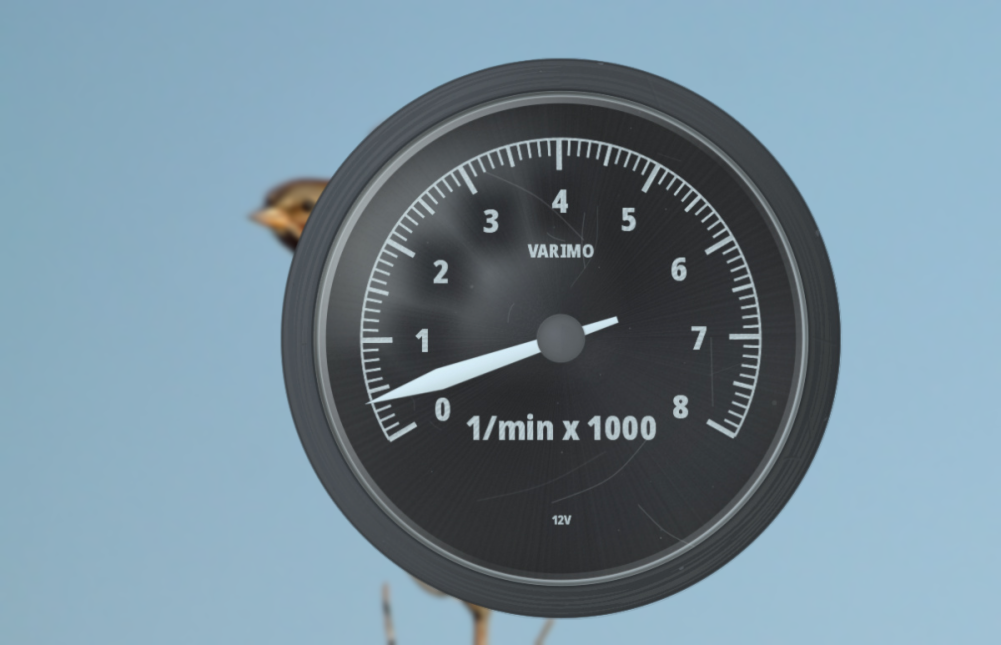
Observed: **400** rpm
